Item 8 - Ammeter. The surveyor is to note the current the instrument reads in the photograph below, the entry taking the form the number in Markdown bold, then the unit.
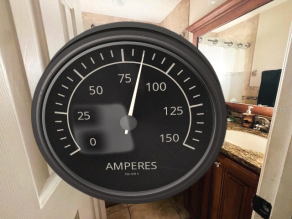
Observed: **85** A
